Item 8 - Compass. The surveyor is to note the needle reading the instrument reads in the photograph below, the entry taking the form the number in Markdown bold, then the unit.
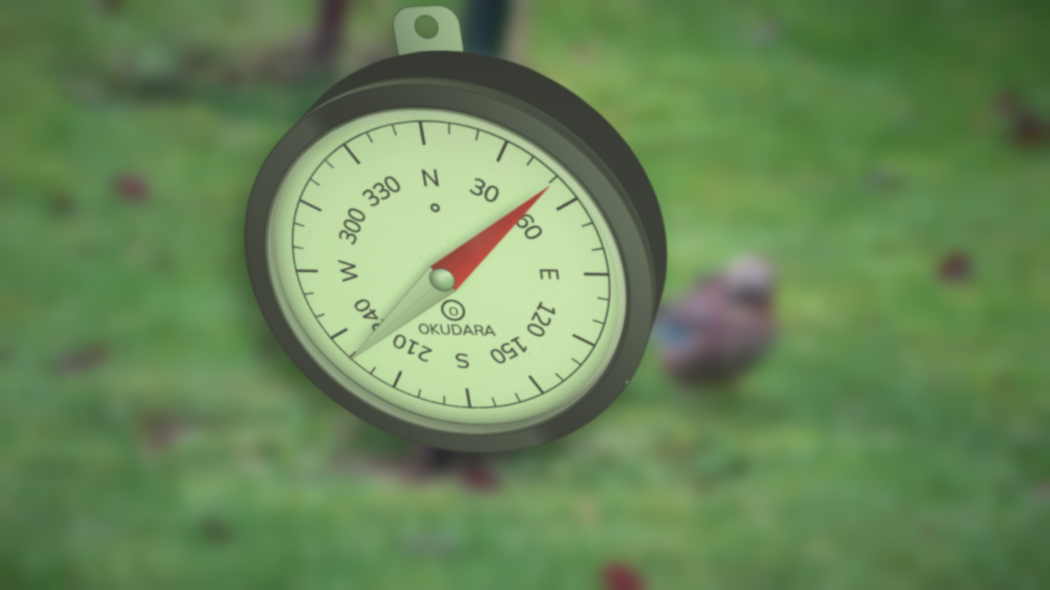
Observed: **50** °
